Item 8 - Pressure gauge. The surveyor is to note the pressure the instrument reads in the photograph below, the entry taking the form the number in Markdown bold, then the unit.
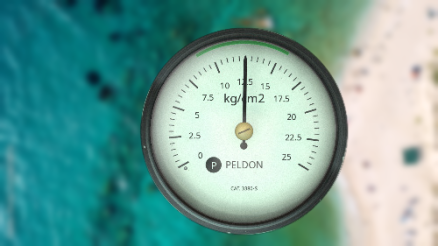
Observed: **12.5** kg/cm²
